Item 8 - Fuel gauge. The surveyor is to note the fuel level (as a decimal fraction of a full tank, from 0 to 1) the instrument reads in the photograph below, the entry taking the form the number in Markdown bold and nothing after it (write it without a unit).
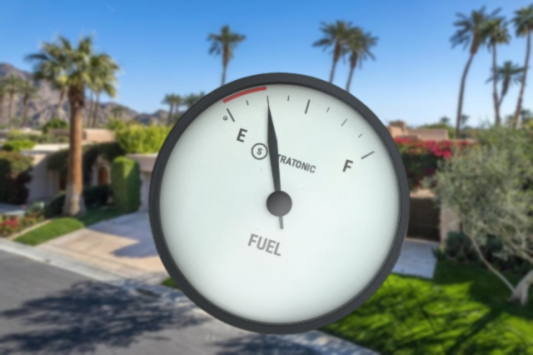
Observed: **0.25**
